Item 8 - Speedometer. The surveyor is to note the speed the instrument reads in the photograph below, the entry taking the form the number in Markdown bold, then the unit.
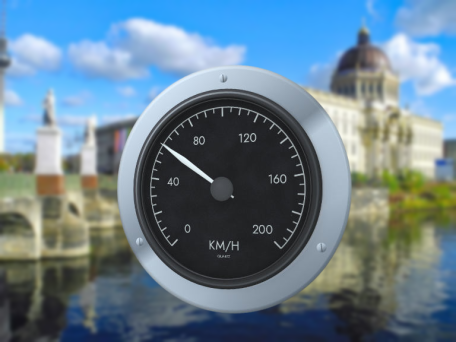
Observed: **60** km/h
